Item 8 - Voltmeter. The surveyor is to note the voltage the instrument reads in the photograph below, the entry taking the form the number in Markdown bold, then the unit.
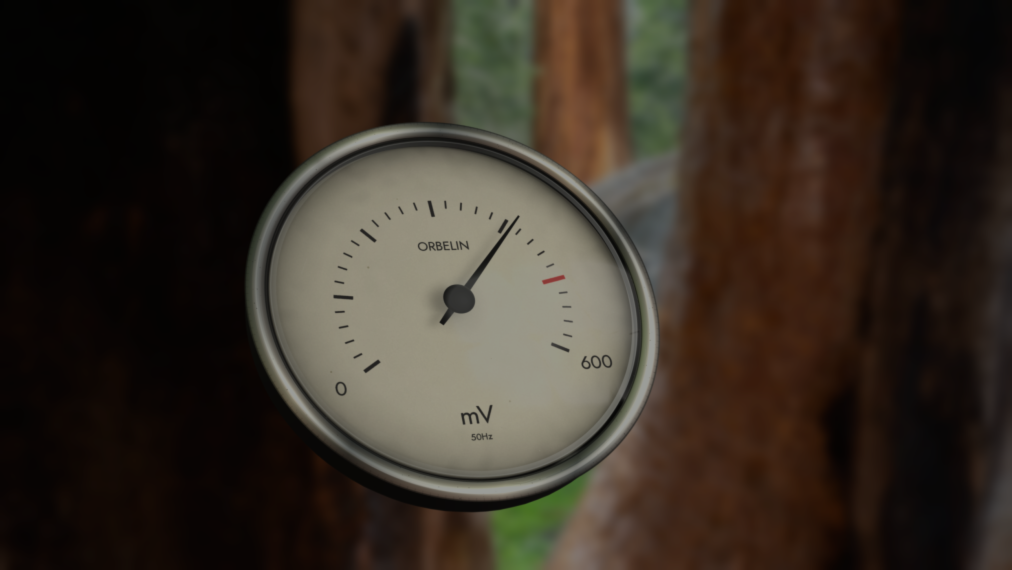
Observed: **410** mV
